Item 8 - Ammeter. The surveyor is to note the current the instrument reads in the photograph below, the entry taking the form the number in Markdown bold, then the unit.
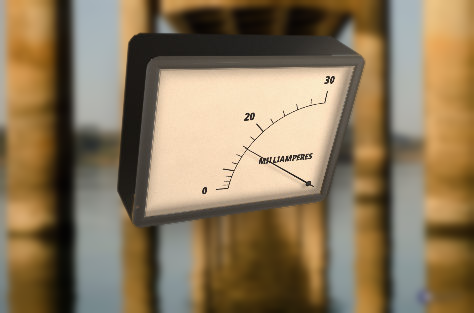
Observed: **16** mA
